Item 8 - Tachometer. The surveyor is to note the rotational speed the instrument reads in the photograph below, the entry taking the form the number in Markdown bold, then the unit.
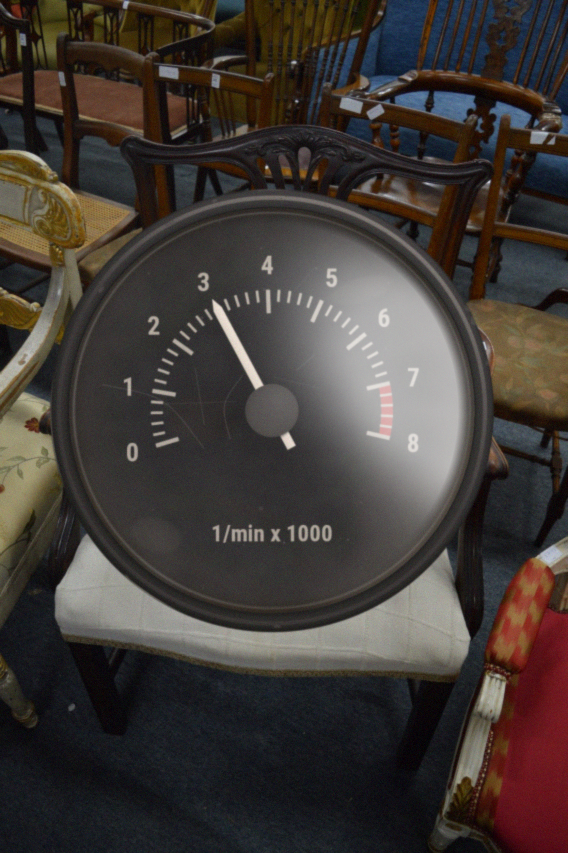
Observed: **3000** rpm
